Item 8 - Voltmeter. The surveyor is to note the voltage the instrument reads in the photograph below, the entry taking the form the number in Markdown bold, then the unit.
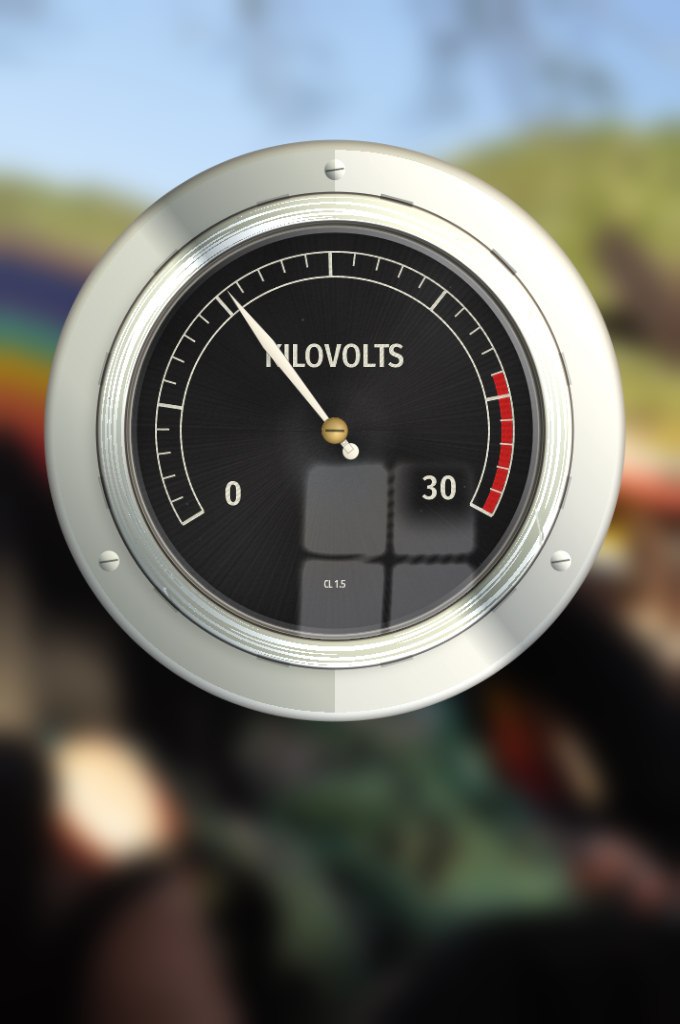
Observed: **10.5** kV
